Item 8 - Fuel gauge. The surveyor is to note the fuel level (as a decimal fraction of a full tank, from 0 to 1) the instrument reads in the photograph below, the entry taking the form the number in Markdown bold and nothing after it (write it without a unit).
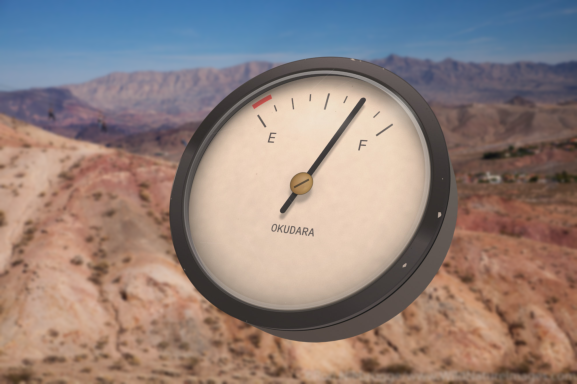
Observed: **0.75**
